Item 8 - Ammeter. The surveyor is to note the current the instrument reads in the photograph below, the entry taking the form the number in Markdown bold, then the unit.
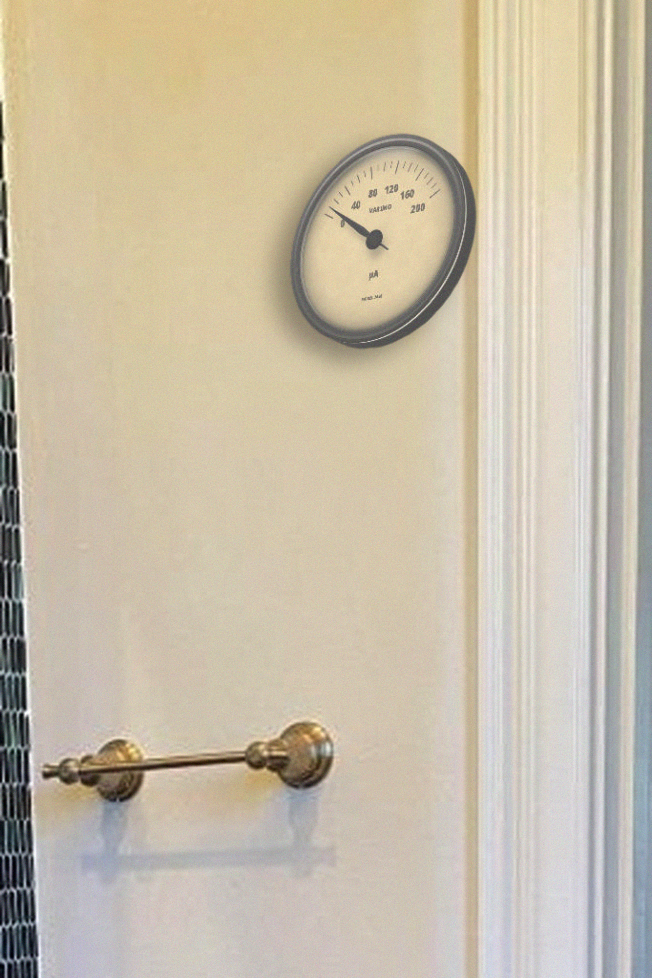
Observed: **10** µA
